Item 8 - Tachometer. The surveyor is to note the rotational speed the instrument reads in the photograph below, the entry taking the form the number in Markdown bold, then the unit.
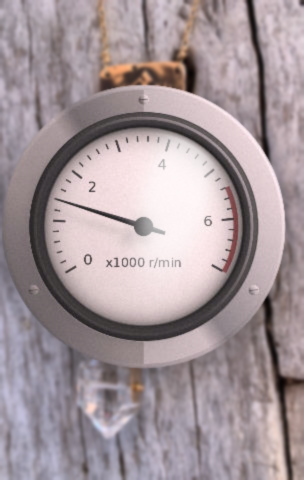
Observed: **1400** rpm
